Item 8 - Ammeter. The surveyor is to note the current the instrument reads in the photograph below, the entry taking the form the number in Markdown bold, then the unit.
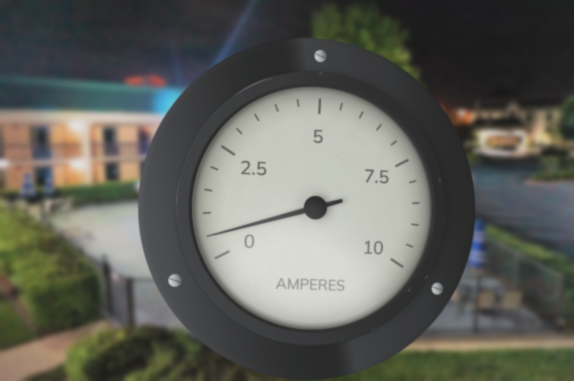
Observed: **0.5** A
